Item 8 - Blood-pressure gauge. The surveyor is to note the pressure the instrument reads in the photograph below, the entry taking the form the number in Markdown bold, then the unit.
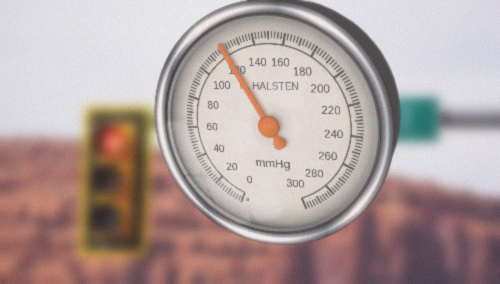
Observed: **120** mmHg
